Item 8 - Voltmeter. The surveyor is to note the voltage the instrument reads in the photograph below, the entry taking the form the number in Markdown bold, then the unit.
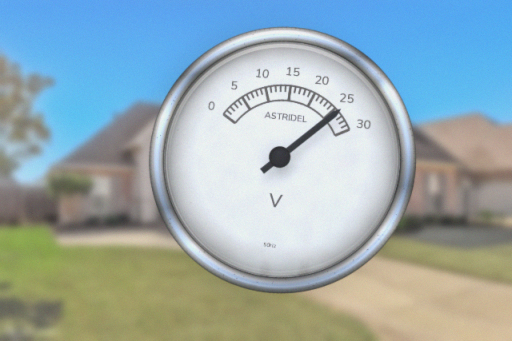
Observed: **26** V
